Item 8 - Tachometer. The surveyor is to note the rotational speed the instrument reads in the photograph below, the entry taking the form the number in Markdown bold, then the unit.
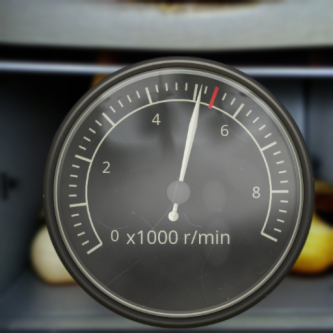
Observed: **5100** rpm
